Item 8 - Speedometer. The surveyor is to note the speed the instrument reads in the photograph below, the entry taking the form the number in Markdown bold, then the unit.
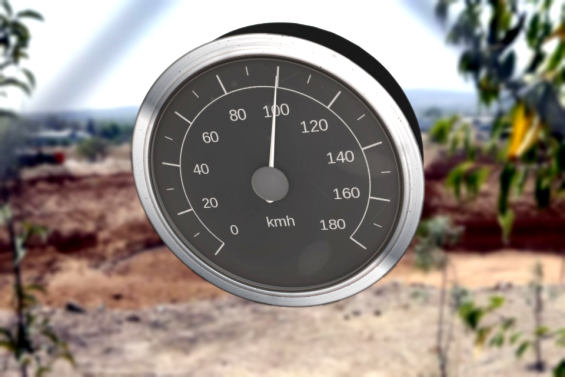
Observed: **100** km/h
